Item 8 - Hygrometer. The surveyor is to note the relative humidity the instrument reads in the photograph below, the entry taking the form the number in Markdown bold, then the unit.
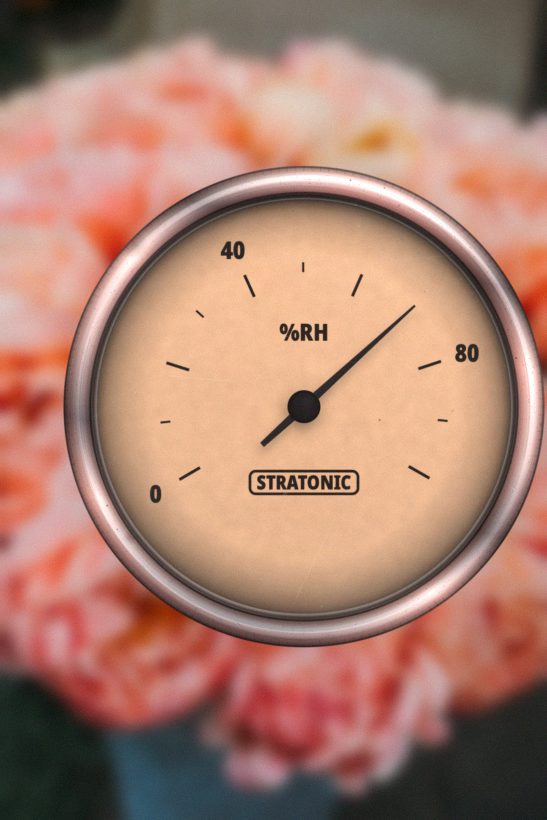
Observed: **70** %
